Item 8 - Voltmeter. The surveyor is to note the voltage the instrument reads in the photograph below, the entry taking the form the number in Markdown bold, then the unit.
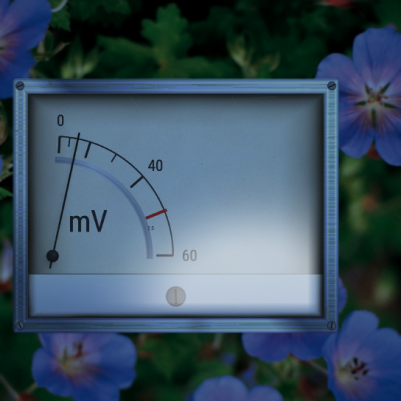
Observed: **15** mV
